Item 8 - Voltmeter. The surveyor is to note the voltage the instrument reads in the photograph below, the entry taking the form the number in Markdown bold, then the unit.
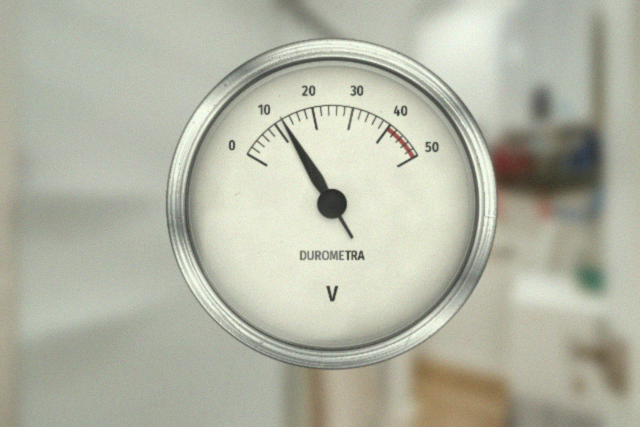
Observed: **12** V
